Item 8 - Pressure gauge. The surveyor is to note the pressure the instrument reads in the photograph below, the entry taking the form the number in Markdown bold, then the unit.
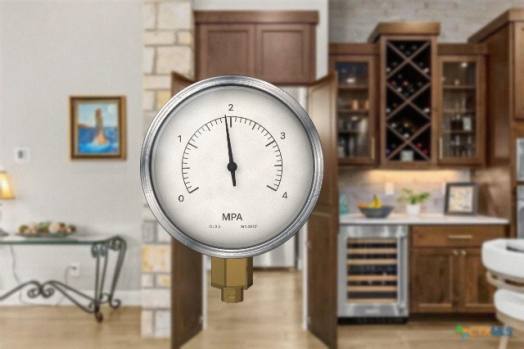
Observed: **1.9** MPa
